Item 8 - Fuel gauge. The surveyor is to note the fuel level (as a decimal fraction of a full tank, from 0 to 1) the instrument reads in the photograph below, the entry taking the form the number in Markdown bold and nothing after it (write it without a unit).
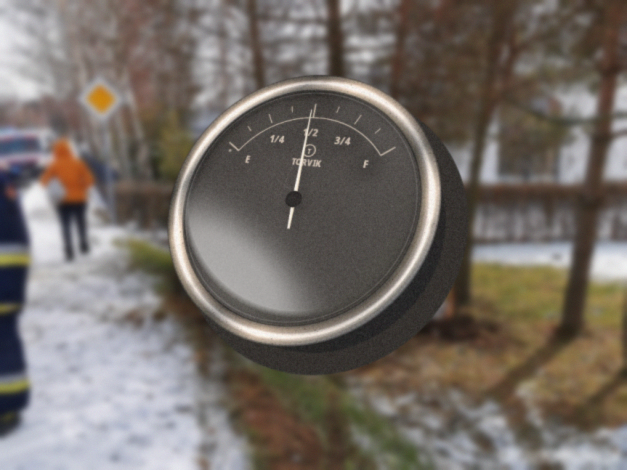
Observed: **0.5**
